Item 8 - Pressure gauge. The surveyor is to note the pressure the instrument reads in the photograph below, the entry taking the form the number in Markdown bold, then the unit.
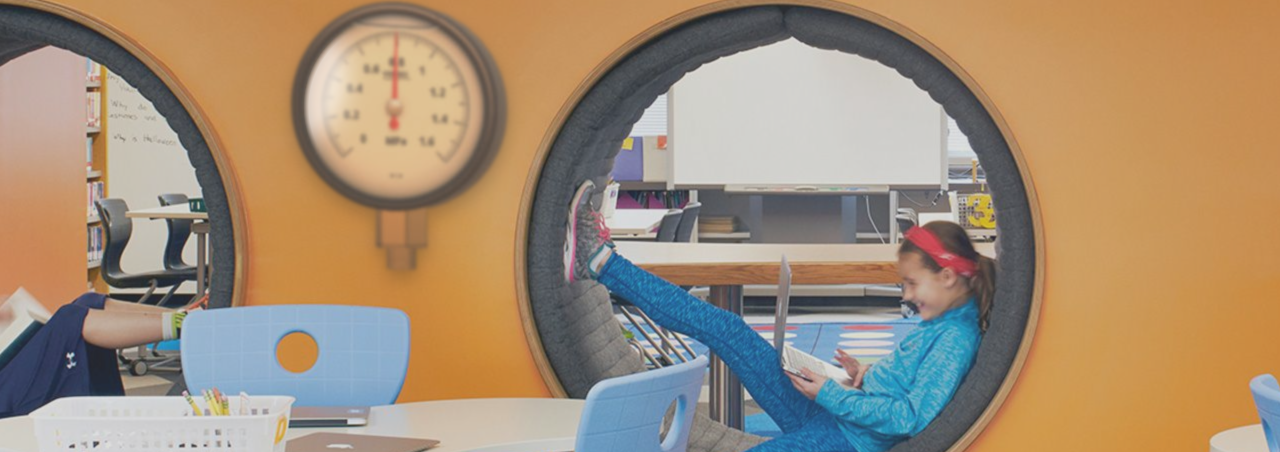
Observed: **0.8** MPa
